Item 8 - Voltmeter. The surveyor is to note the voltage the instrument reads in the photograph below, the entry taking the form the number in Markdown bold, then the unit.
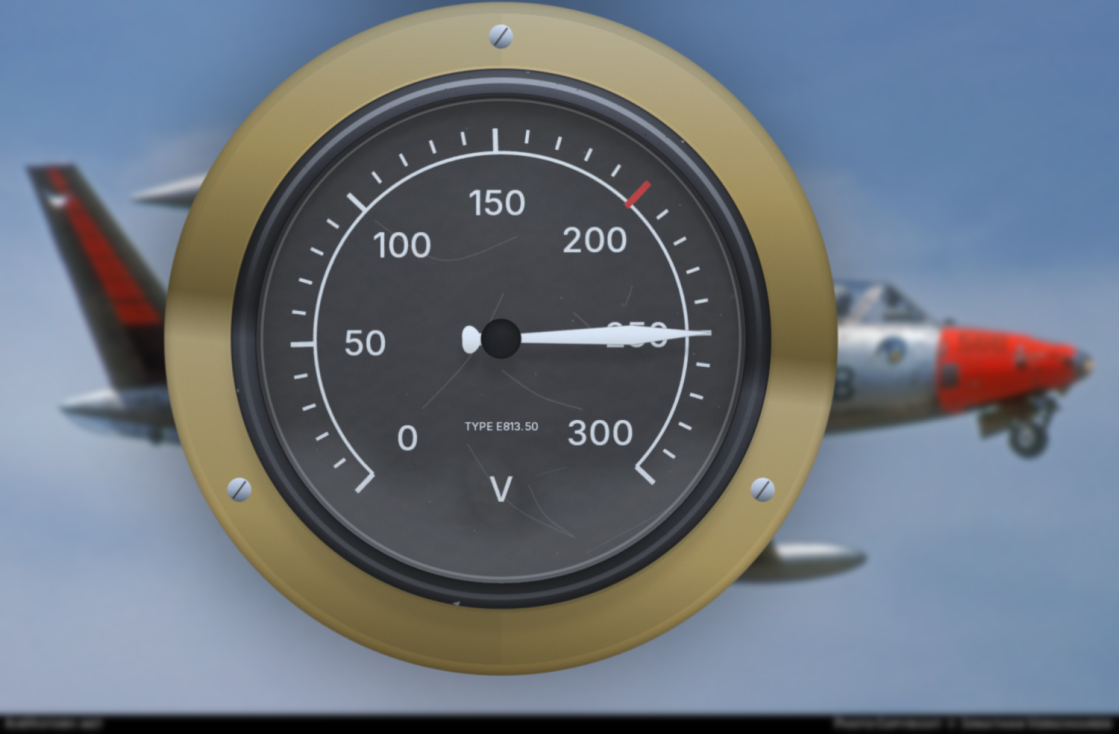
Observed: **250** V
